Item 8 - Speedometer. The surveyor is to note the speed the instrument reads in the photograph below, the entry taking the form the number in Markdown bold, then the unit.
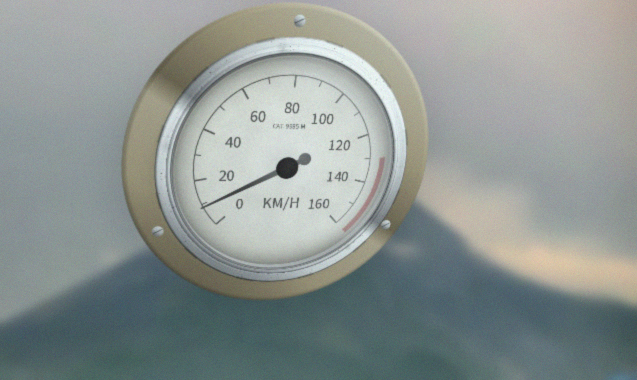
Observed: **10** km/h
